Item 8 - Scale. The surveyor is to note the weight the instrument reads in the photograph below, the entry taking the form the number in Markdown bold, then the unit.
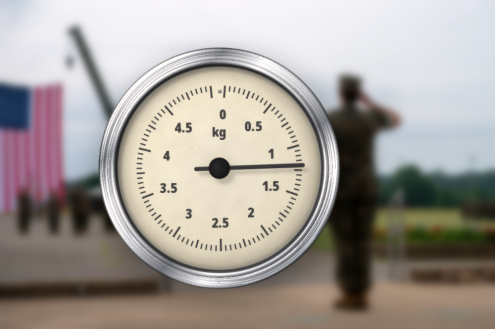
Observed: **1.2** kg
